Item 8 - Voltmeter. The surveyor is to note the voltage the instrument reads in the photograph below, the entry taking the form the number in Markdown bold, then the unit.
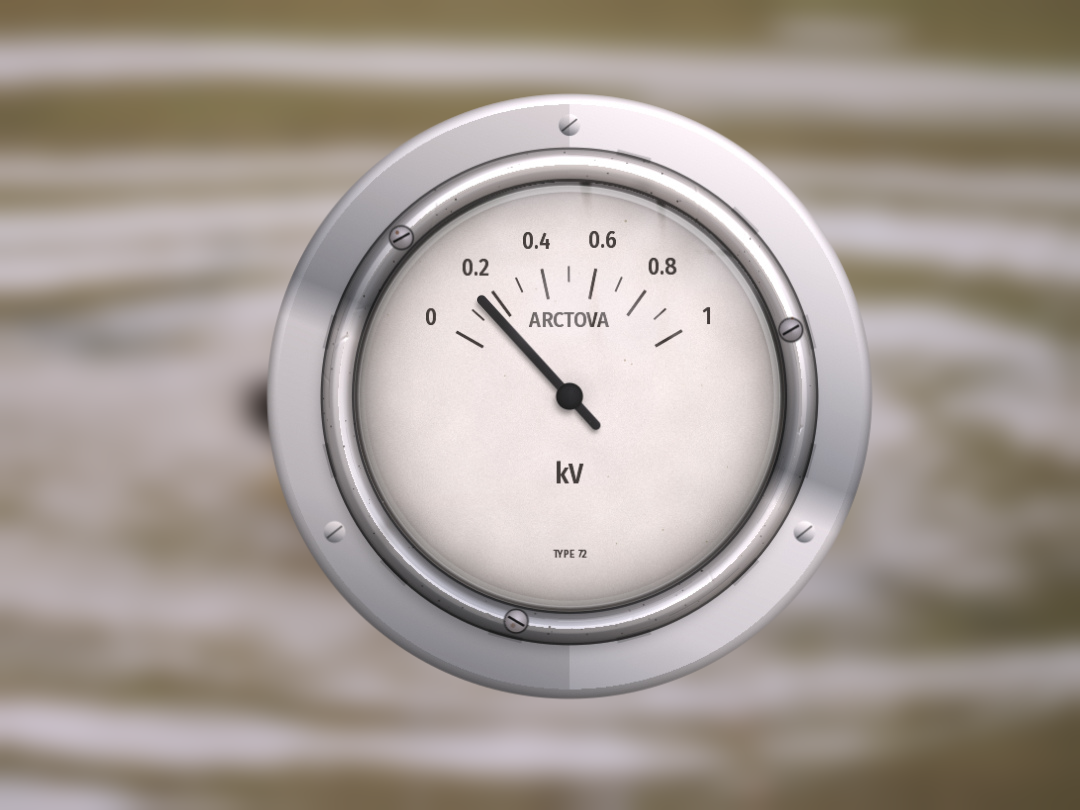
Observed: **0.15** kV
